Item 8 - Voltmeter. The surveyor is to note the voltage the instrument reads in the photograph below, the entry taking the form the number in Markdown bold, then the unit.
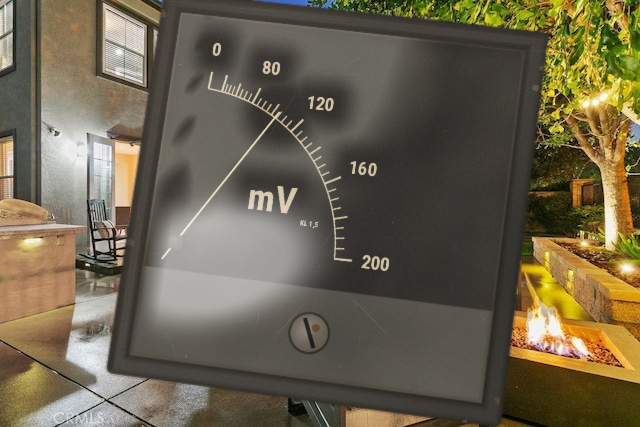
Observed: **105** mV
